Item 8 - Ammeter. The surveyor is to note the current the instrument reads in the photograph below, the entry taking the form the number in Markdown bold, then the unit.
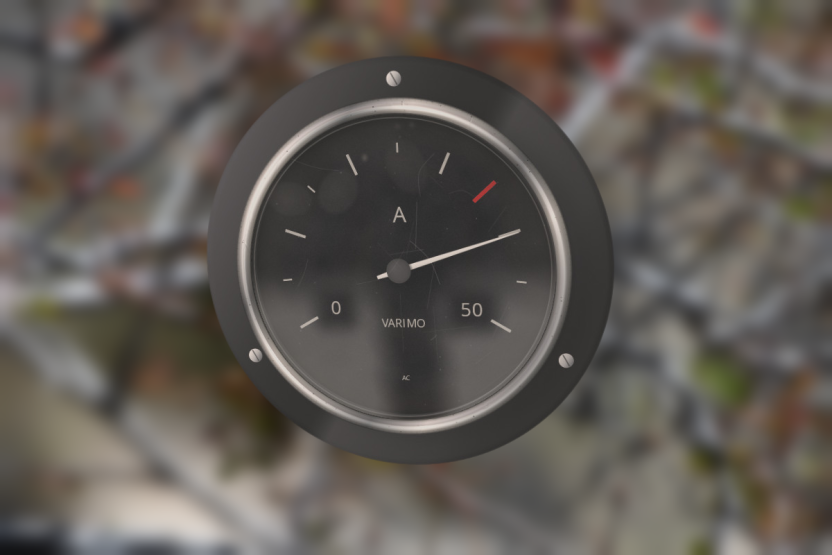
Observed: **40** A
